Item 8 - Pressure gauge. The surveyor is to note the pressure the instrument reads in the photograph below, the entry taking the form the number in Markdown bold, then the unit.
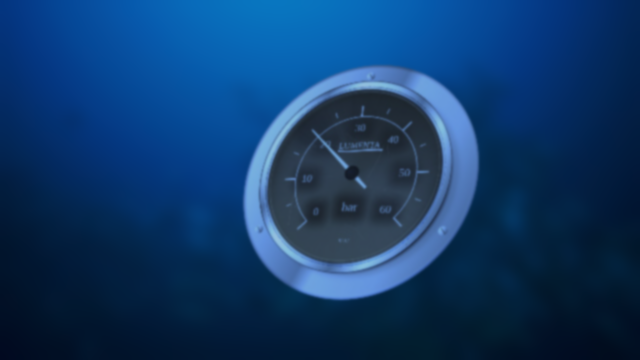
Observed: **20** bar
